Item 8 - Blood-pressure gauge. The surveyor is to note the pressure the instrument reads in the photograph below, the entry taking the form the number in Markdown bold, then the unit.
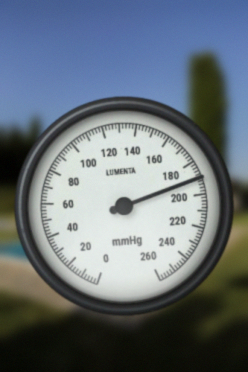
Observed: **190** mmHg
